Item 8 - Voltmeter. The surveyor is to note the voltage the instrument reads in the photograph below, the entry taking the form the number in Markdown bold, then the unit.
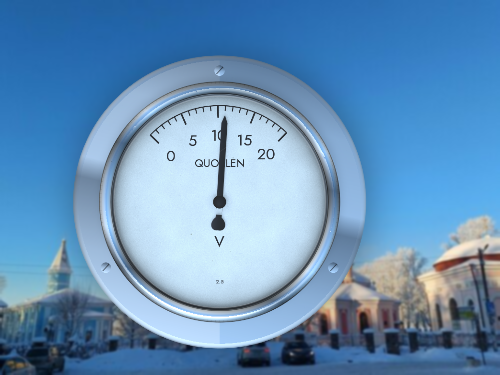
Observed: **11** V
